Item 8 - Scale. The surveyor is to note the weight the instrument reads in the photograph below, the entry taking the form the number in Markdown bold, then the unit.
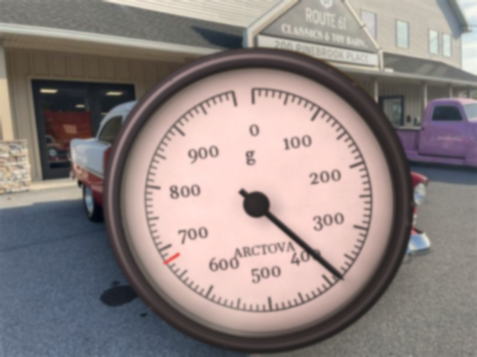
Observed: **380** g
